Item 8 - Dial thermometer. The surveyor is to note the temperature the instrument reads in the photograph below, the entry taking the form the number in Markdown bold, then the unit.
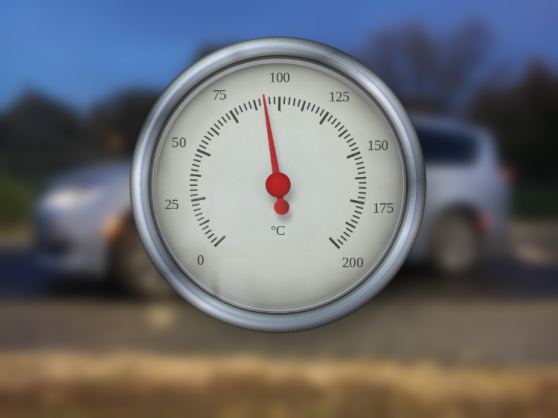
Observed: **92.5** °C
